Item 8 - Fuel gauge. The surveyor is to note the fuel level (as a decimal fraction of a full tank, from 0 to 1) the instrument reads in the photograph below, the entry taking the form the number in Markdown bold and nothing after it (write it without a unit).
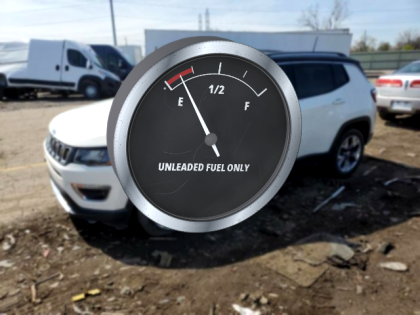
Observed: **0.125**
